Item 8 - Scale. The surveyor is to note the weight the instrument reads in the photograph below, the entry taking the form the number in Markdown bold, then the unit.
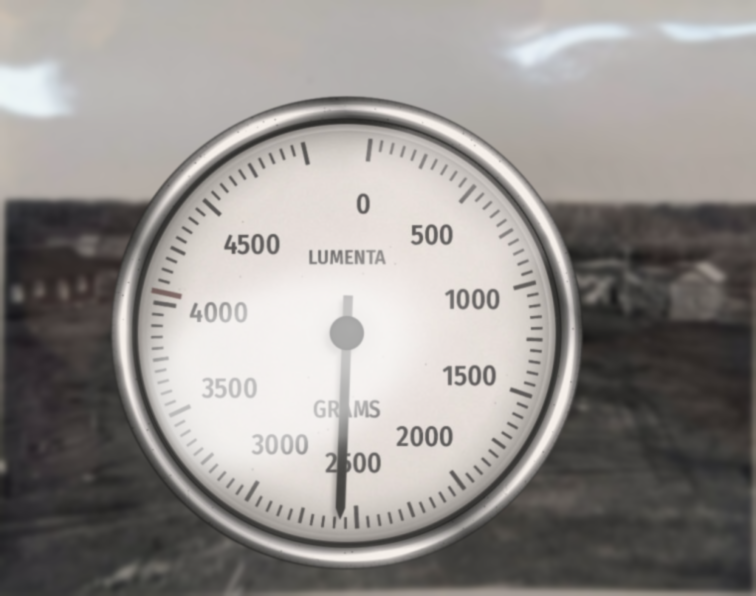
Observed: **2575** g
